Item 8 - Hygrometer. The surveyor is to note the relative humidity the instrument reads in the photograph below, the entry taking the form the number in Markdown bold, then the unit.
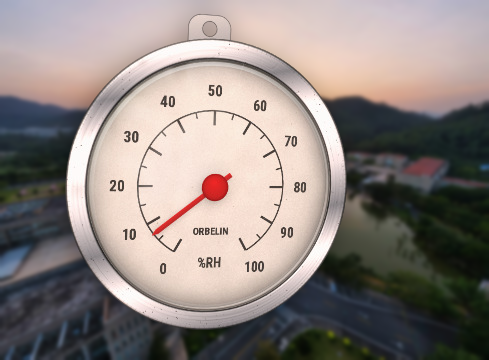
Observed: **7.5** %
